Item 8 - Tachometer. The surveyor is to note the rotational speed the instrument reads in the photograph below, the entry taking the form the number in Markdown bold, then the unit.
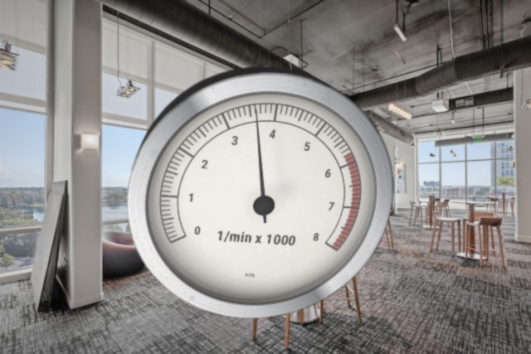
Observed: **3600** rpm
